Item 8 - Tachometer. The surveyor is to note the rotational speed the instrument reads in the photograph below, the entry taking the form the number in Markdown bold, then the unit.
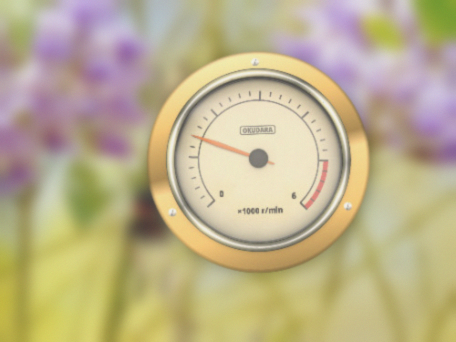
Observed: **1400** rpm
